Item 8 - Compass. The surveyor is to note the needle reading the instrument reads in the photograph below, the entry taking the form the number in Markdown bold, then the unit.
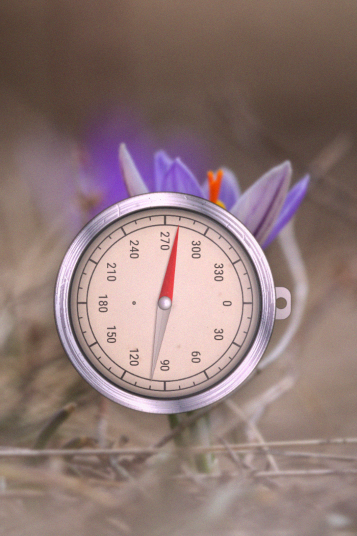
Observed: **280** °
